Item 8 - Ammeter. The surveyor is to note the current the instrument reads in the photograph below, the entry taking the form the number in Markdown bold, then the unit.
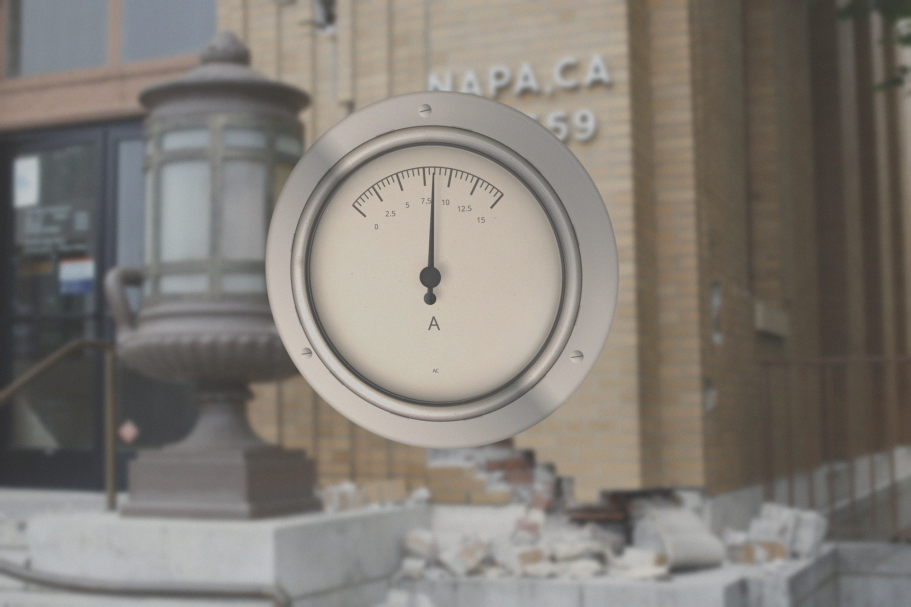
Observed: **8.5** A
